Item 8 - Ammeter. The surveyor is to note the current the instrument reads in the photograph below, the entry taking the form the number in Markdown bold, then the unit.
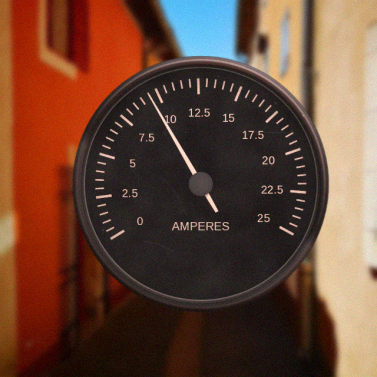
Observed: **9.5** A
